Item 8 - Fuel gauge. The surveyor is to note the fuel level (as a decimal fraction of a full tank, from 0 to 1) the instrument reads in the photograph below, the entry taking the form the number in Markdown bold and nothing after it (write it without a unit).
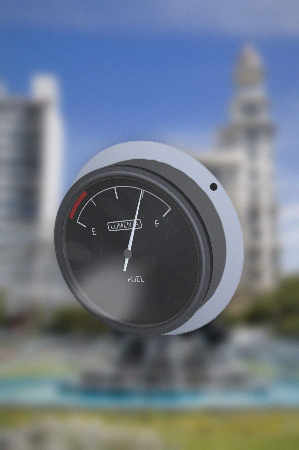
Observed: **0.75**
